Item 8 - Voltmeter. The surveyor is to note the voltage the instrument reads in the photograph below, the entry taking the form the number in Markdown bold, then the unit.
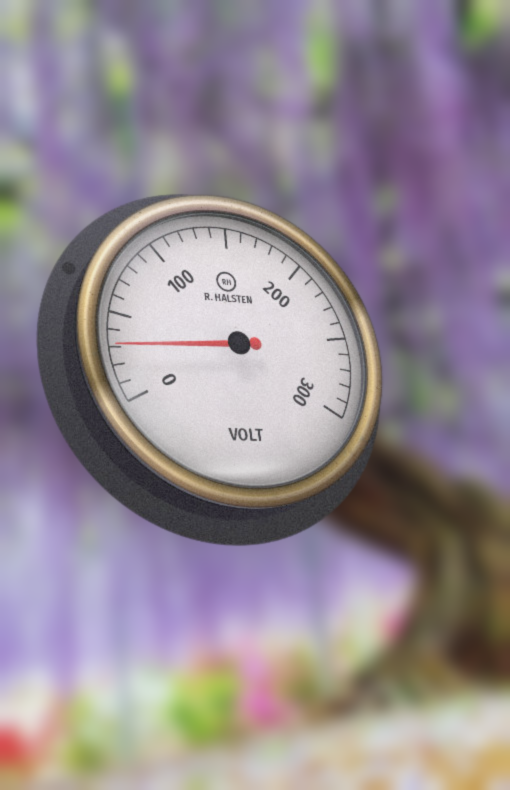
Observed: **30** V
